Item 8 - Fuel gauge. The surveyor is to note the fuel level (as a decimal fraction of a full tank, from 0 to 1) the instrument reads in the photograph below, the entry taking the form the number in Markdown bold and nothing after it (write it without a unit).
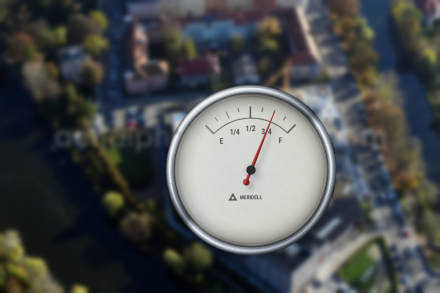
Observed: **0.75**
